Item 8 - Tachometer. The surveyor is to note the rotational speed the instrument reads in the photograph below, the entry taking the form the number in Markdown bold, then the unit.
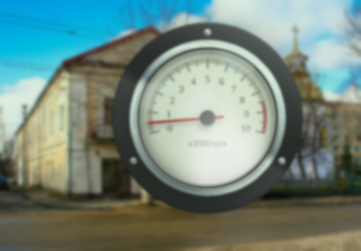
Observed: **500** rpm
